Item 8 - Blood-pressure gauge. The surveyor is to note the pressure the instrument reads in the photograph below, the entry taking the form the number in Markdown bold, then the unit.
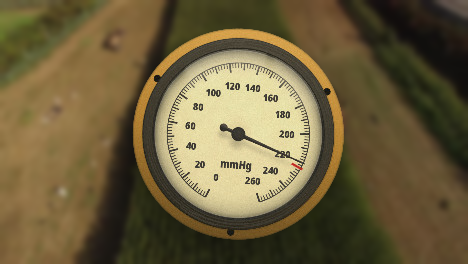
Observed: **220** mmHg
